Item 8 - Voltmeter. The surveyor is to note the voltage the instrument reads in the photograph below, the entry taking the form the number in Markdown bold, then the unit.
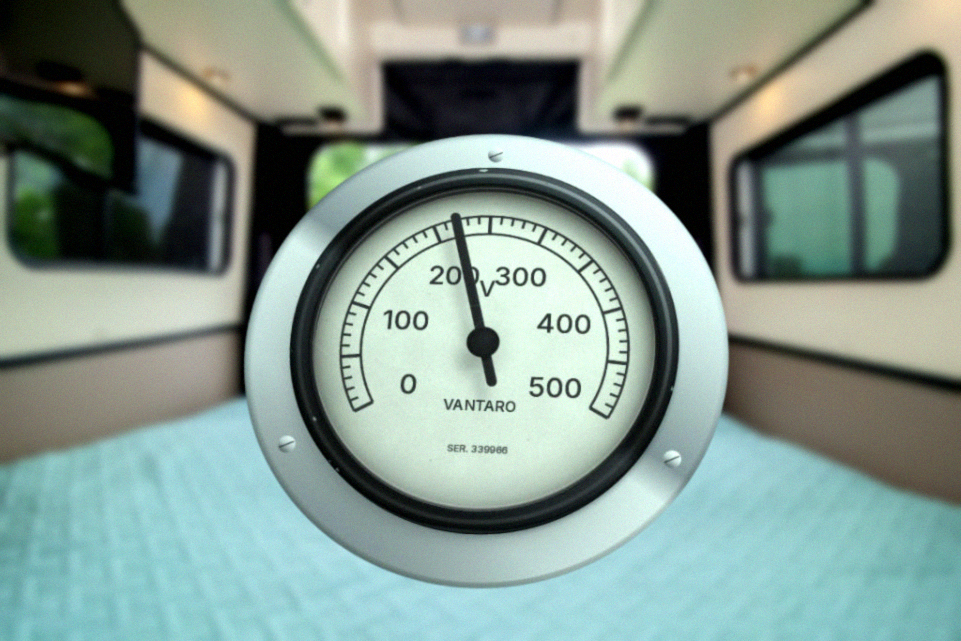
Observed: **220** V
